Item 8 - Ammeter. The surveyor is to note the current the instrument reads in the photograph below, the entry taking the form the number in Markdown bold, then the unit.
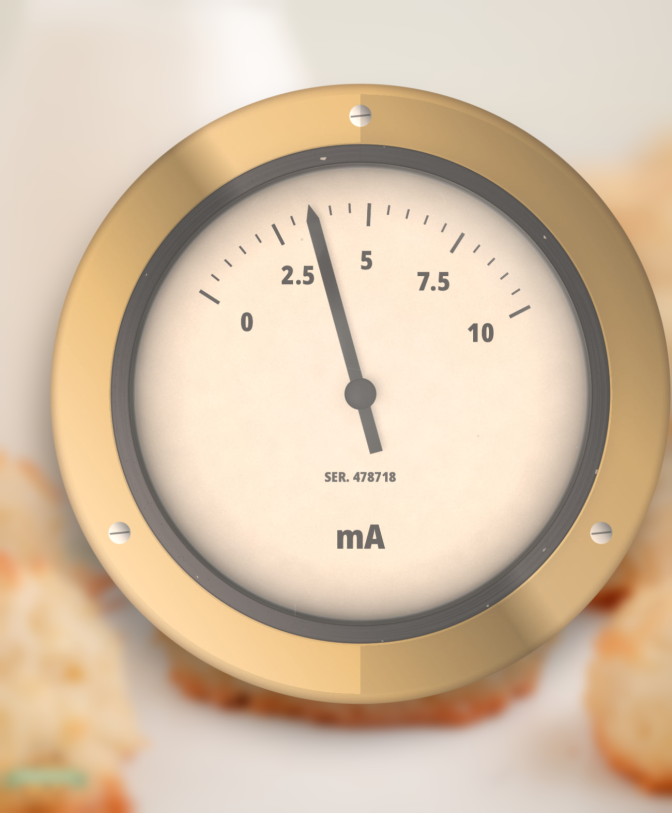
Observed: **3.5** mA
